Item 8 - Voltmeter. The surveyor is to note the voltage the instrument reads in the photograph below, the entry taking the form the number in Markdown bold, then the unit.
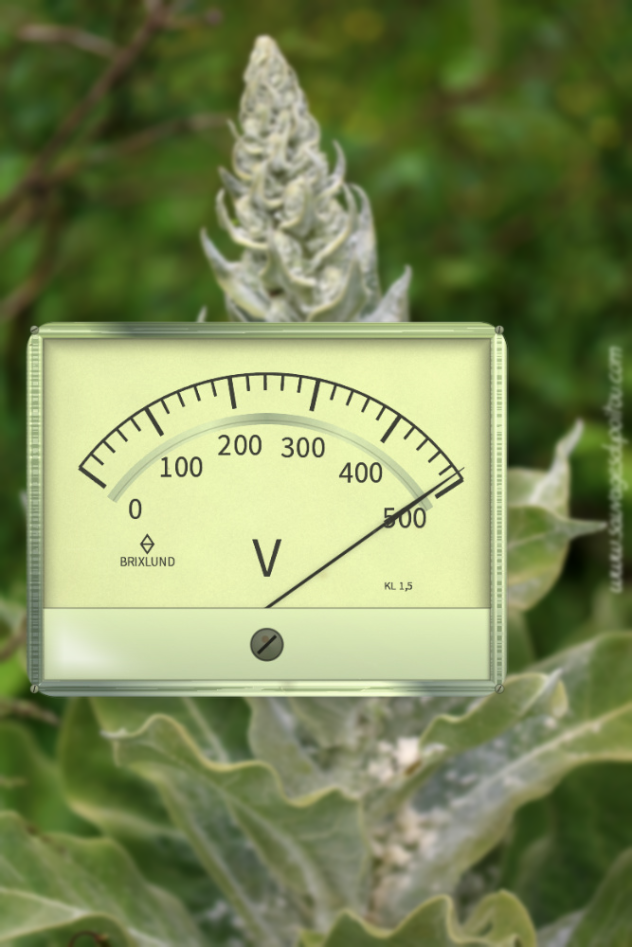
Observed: **490** V
